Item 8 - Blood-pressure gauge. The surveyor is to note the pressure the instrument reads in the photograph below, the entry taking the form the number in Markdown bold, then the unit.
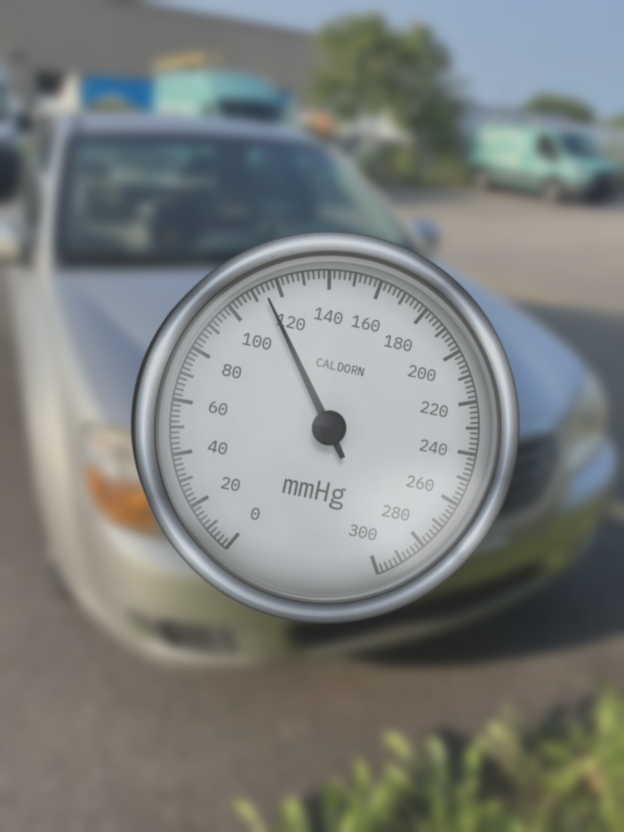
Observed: **114** mmHg
